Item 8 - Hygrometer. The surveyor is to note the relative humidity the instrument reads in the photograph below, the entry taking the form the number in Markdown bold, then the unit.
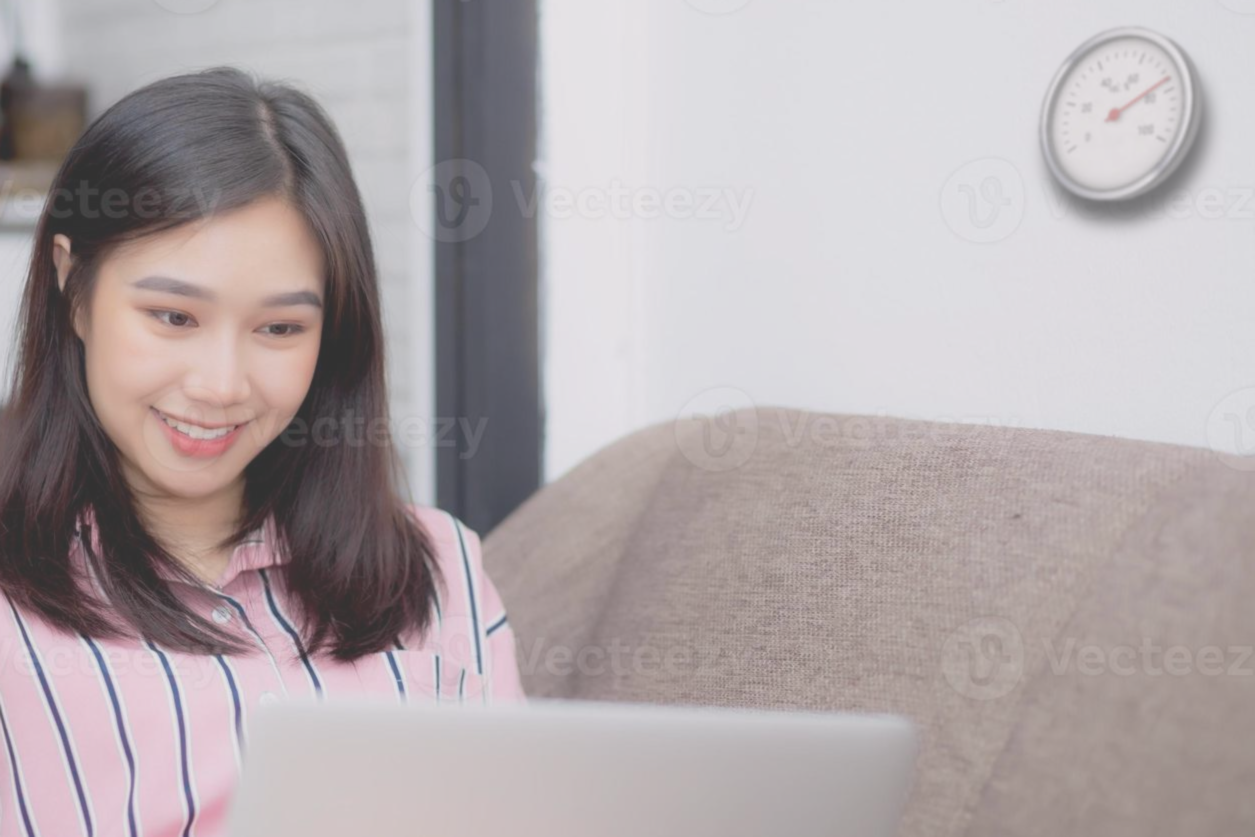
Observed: **76** %
